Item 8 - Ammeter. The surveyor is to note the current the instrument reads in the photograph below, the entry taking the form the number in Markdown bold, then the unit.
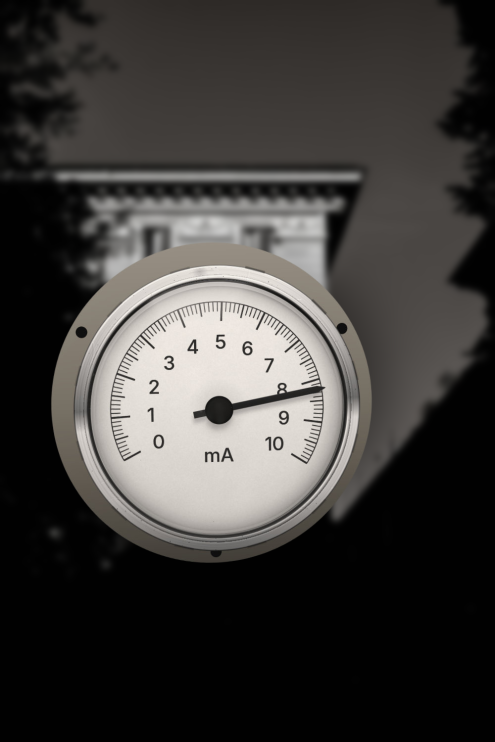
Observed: **8.2** mA
